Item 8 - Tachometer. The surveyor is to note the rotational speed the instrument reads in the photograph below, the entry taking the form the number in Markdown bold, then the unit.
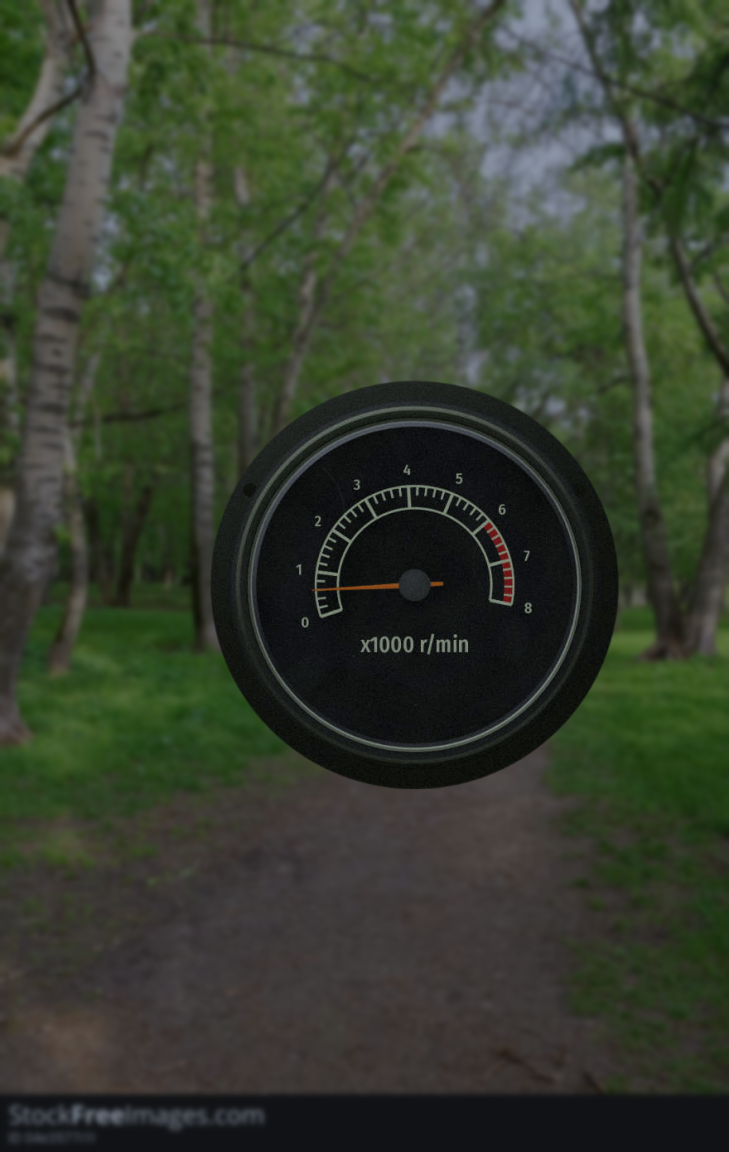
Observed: **600** rpm
